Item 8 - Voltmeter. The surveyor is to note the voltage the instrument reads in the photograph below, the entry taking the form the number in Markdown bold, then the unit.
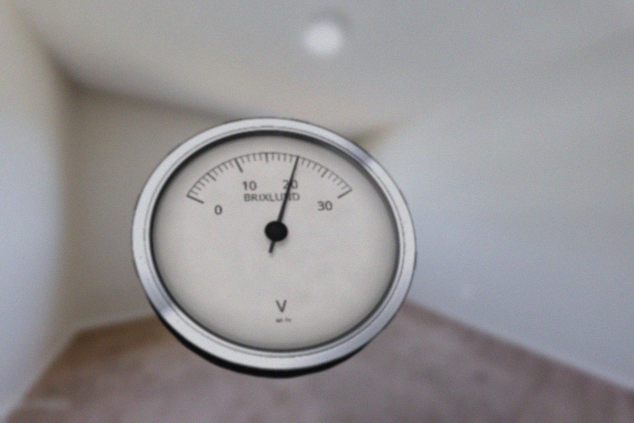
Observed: **20** V
